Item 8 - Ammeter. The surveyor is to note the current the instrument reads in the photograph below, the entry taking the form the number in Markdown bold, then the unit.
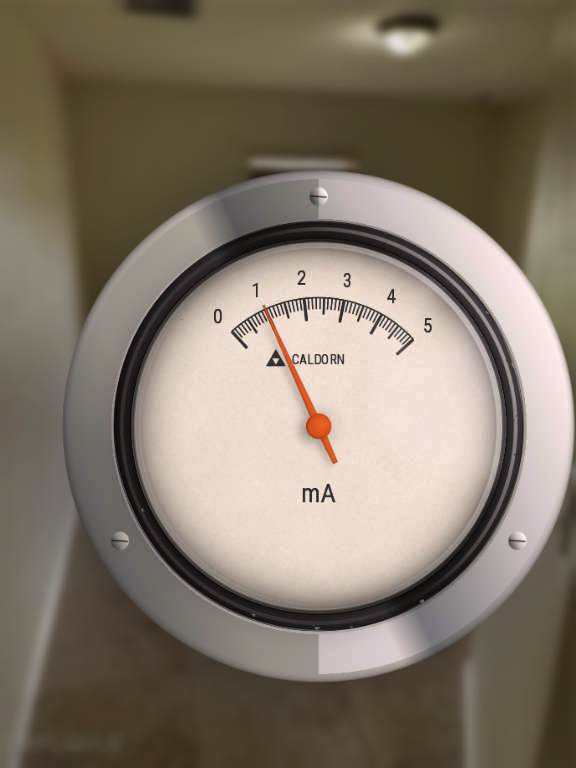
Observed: **1** mA
